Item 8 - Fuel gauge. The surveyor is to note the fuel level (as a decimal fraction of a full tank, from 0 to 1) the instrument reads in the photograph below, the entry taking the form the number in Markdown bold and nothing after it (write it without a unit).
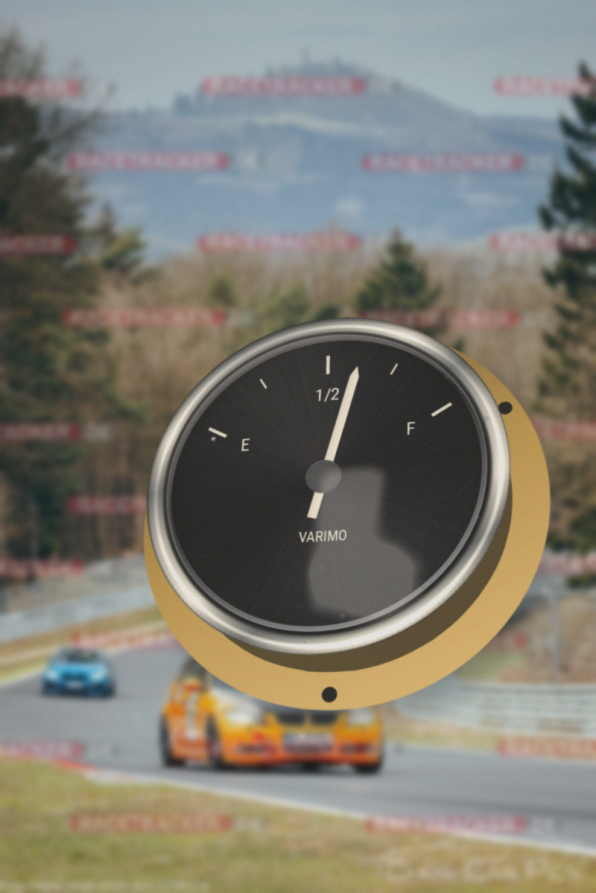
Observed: **0.625**
